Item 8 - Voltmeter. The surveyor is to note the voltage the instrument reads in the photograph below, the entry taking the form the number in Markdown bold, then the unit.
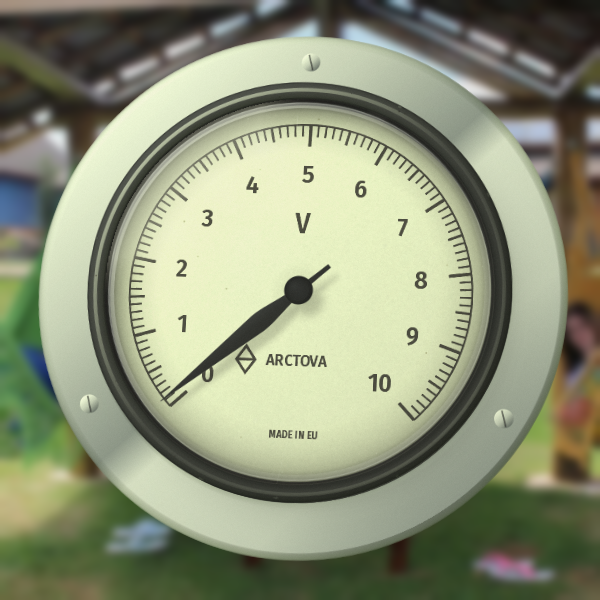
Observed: **0.1** V
